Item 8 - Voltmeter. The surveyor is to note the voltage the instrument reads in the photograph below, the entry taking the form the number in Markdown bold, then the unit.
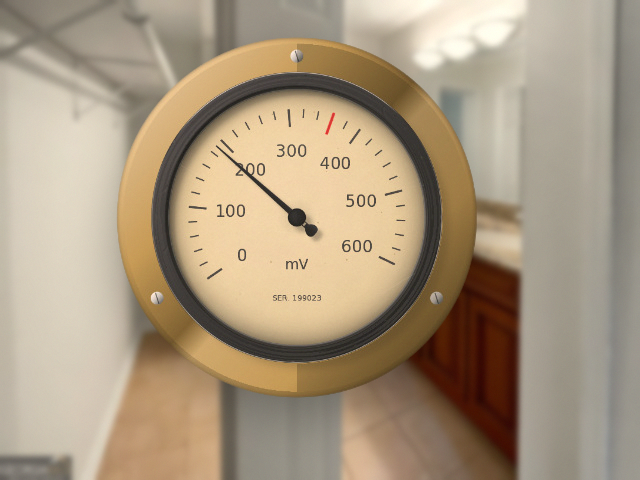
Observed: **190** mV
